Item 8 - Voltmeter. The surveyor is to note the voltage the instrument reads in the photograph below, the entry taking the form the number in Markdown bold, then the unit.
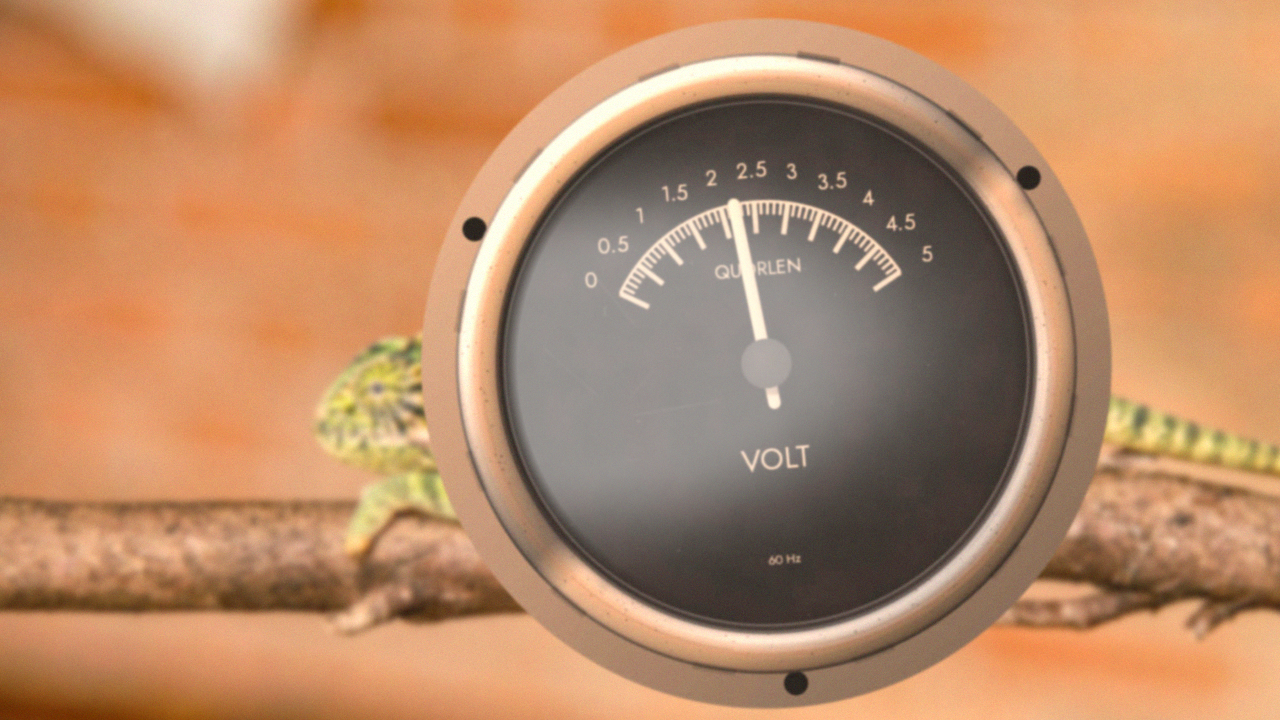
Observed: **2.2** V
